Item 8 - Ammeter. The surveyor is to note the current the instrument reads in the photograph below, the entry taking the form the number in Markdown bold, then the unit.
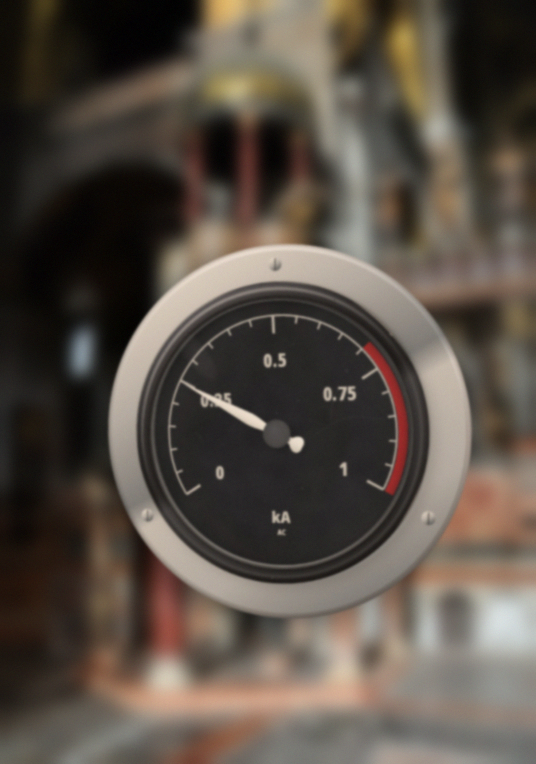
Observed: **0.25** kA
